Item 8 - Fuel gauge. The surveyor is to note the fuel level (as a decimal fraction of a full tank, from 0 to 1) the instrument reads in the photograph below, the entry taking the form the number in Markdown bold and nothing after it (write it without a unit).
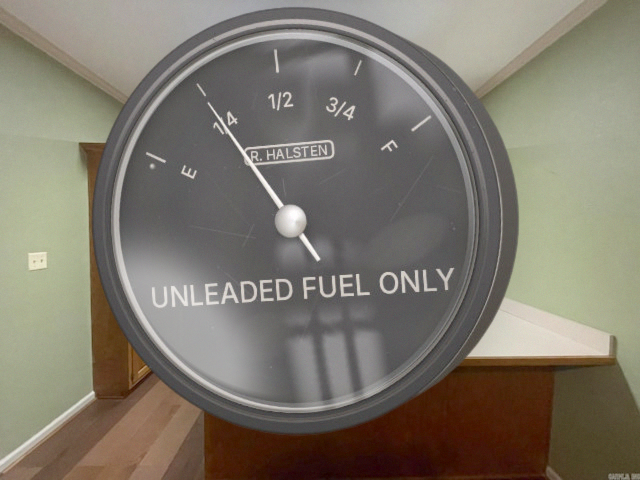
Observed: **0.25**
